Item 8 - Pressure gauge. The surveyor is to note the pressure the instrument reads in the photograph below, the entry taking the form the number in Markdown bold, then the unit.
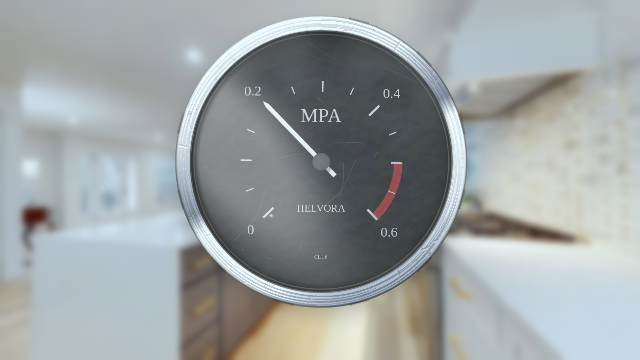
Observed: **0.2** MPa
